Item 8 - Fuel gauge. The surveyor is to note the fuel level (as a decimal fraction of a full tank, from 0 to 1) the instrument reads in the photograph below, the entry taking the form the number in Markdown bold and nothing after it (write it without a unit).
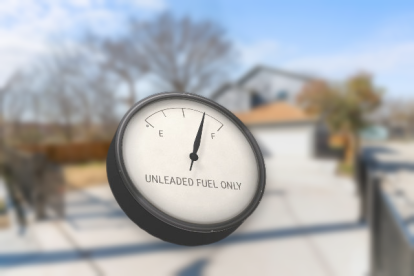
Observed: **0.75**
